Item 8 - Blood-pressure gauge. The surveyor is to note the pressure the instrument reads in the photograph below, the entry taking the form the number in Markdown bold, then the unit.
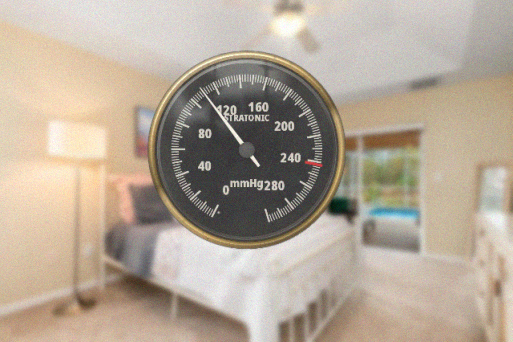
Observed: **110** mmHg
